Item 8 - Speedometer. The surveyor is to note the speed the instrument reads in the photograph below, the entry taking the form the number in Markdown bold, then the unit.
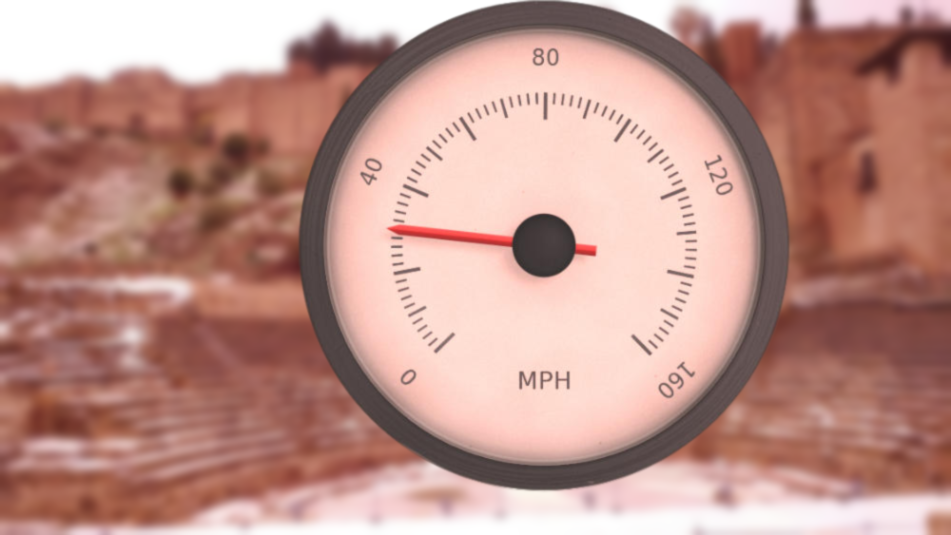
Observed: **30** mph
